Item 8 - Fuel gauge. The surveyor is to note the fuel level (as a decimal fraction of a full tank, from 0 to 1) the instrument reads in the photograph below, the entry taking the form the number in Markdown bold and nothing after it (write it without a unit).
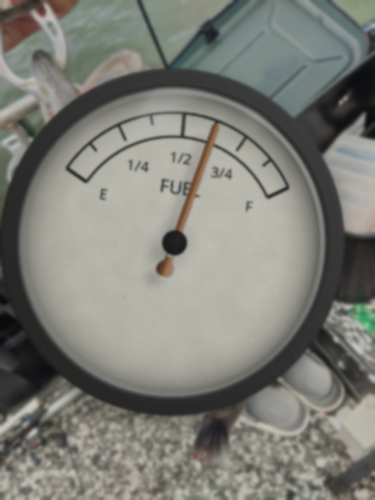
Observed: **0.625**
